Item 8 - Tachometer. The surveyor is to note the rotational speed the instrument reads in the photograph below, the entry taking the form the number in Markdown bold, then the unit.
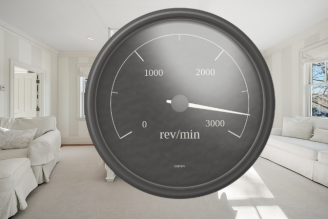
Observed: **2750** rpm
